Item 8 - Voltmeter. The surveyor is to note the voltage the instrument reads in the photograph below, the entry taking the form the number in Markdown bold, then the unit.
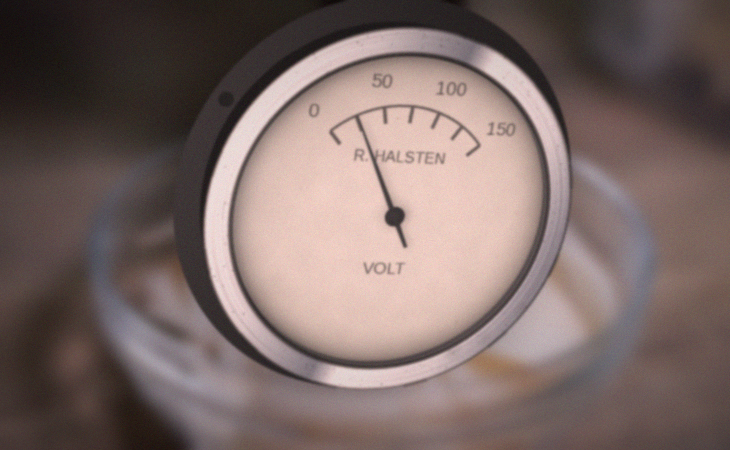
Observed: **25** V
